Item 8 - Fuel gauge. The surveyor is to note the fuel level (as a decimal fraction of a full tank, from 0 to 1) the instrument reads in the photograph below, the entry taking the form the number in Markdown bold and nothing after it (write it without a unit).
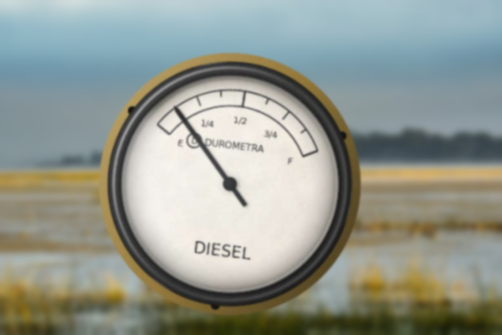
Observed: **0.125**
